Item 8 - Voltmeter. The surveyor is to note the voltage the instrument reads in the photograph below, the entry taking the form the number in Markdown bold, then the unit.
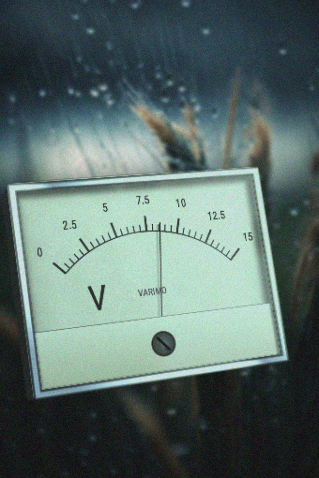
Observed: **8.5** V
